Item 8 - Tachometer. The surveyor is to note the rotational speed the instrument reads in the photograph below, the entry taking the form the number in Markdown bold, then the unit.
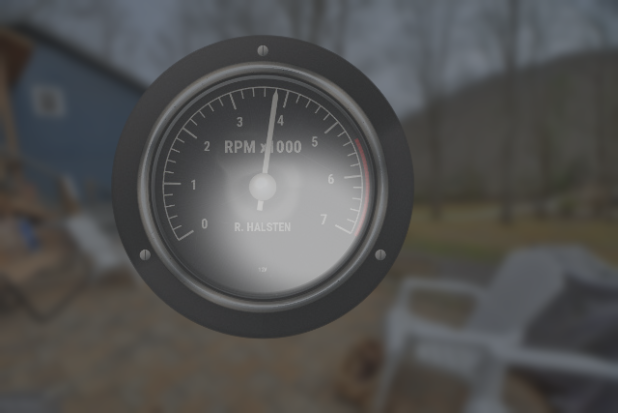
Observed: **3800** rpm
